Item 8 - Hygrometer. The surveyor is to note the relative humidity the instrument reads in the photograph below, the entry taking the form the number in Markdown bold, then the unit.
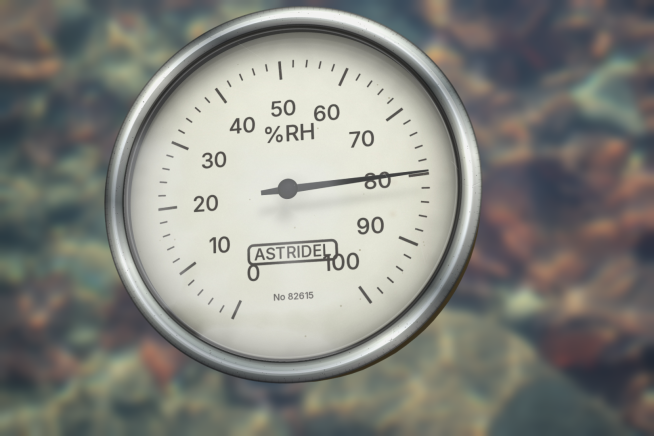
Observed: **80** %
